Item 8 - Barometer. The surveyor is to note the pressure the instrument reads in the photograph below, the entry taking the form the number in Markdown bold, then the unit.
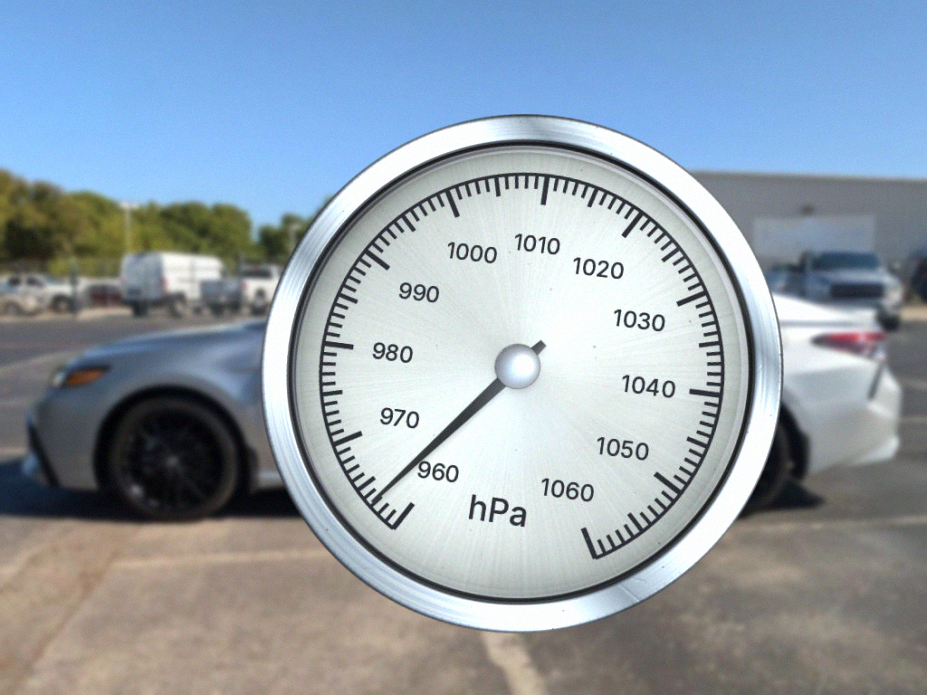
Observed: **963** hPa
